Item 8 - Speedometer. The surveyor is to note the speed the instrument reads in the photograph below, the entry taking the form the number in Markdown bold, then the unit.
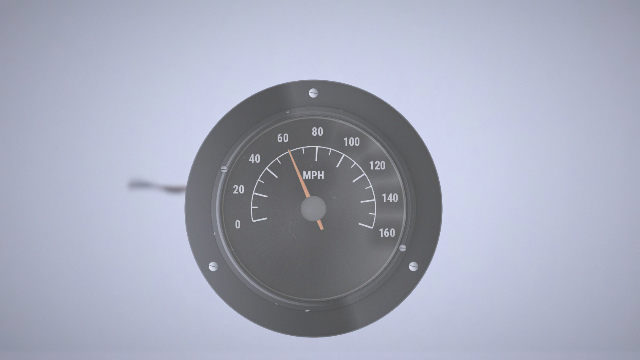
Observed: **60** mph
